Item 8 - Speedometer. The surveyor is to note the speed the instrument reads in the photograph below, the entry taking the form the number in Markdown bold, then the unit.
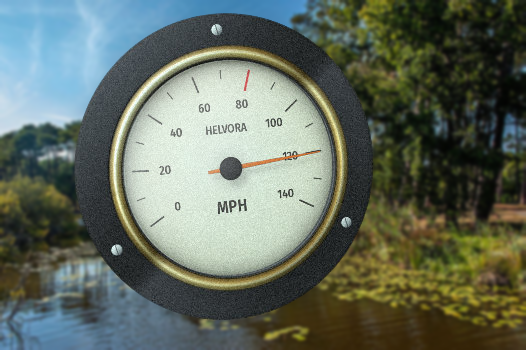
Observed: **120** mph
